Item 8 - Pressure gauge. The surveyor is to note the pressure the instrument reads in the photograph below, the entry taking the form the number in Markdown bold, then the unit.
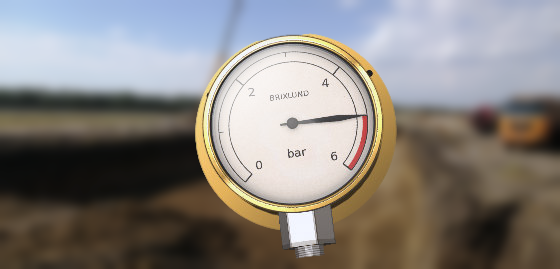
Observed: **5** bar
